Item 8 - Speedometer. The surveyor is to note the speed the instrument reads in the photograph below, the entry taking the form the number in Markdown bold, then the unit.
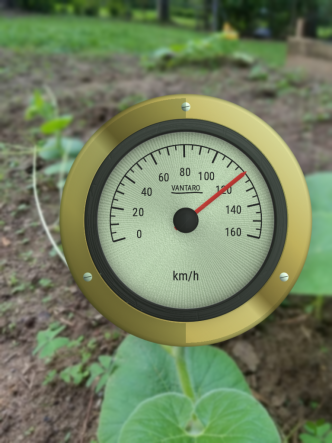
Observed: **120** km/h
